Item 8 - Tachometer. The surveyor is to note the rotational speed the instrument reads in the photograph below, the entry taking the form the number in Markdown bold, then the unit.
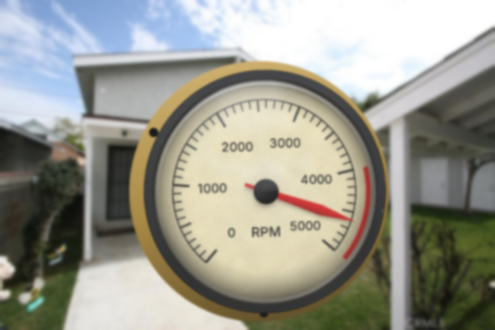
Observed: **4600** rpm
